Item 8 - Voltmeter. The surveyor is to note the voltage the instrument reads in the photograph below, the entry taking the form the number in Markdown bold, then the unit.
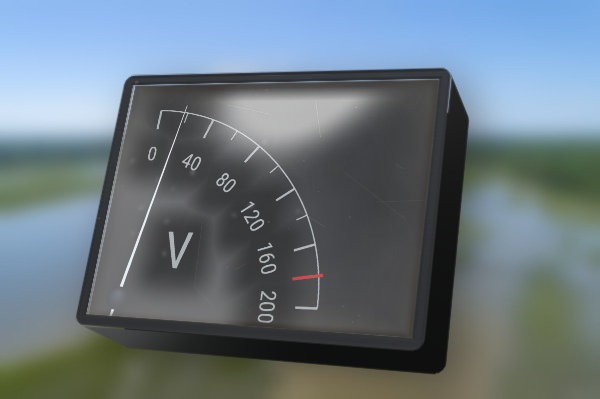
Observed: **20** V
